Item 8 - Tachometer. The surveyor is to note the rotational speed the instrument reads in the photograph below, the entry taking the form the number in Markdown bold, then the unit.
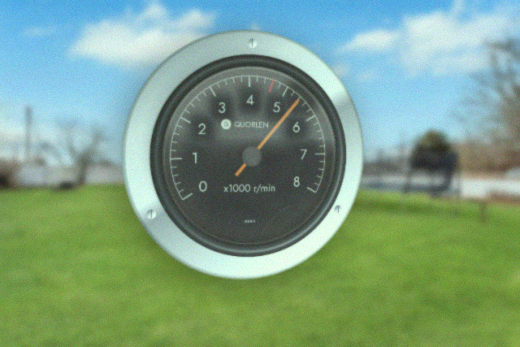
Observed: **5400** rpm
